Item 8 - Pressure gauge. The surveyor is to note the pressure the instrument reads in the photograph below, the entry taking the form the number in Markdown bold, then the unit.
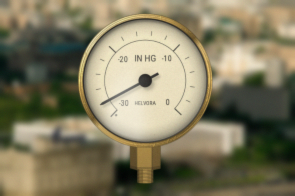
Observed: **-28** inHg
